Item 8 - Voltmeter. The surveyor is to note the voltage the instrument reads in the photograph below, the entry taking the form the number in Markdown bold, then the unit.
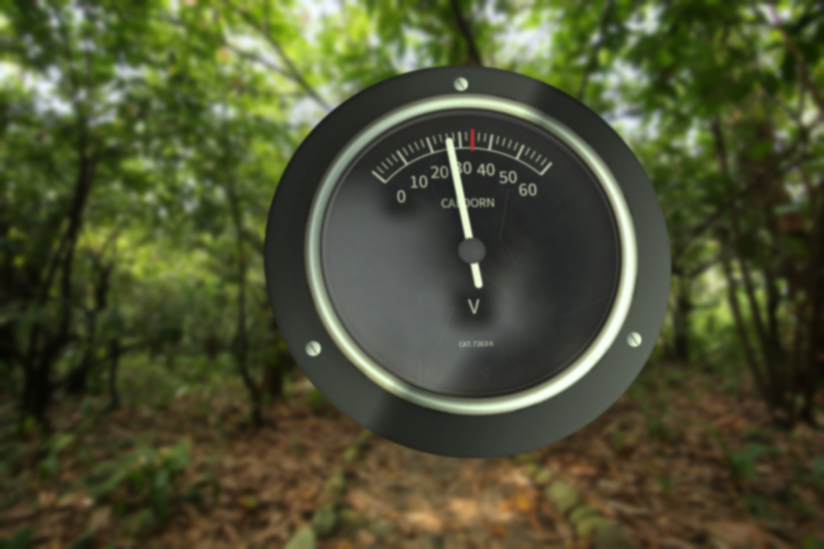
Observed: **26** V
